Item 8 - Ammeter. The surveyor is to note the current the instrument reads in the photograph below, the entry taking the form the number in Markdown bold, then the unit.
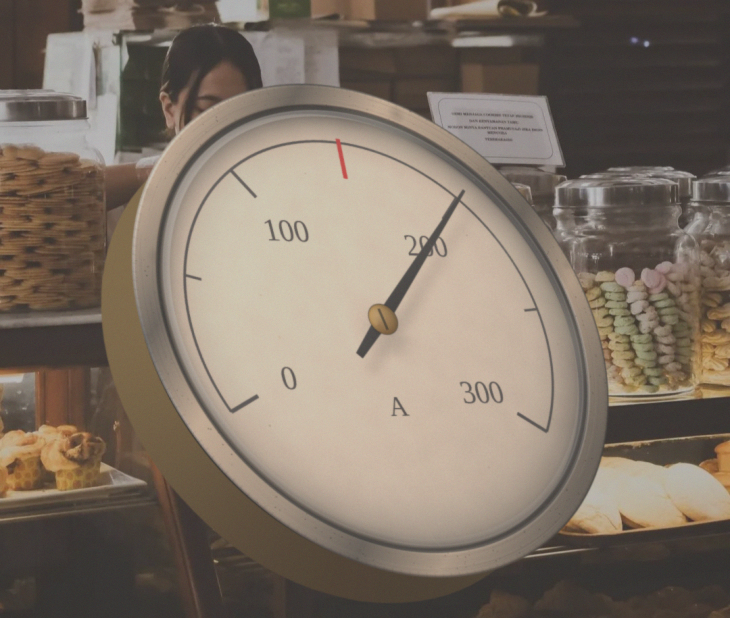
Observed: **200** A
